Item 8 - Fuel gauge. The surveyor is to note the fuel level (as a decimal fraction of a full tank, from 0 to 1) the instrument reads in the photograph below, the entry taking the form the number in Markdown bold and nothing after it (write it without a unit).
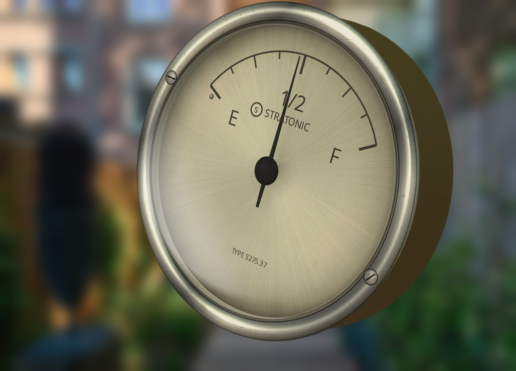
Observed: **0.5**
